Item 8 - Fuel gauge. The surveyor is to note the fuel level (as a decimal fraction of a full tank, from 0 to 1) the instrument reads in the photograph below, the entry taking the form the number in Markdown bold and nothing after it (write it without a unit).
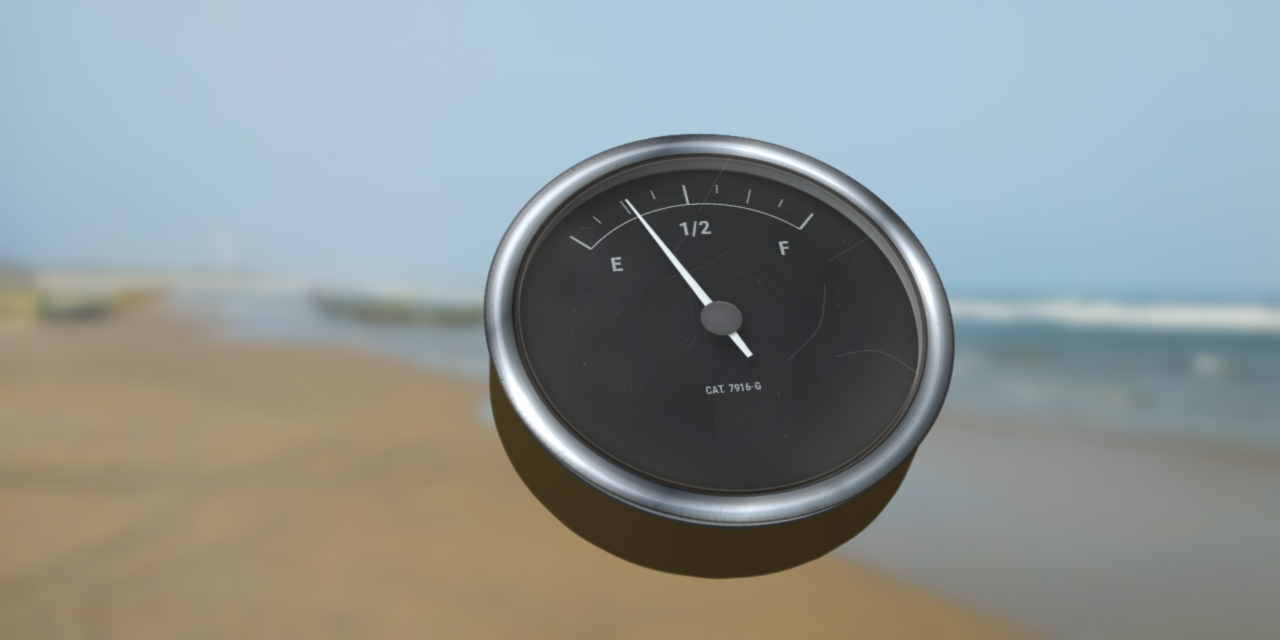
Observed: **0.25**
